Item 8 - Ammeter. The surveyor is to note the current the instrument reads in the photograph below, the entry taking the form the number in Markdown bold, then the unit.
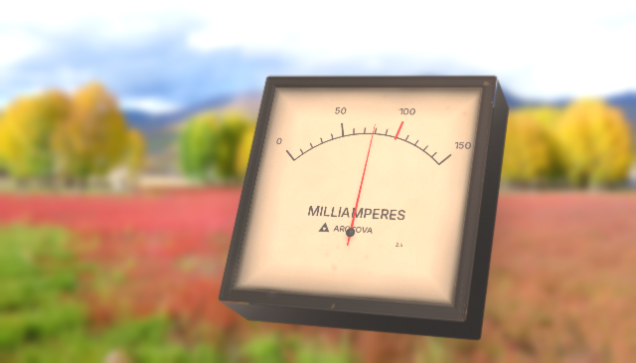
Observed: **80** mA
